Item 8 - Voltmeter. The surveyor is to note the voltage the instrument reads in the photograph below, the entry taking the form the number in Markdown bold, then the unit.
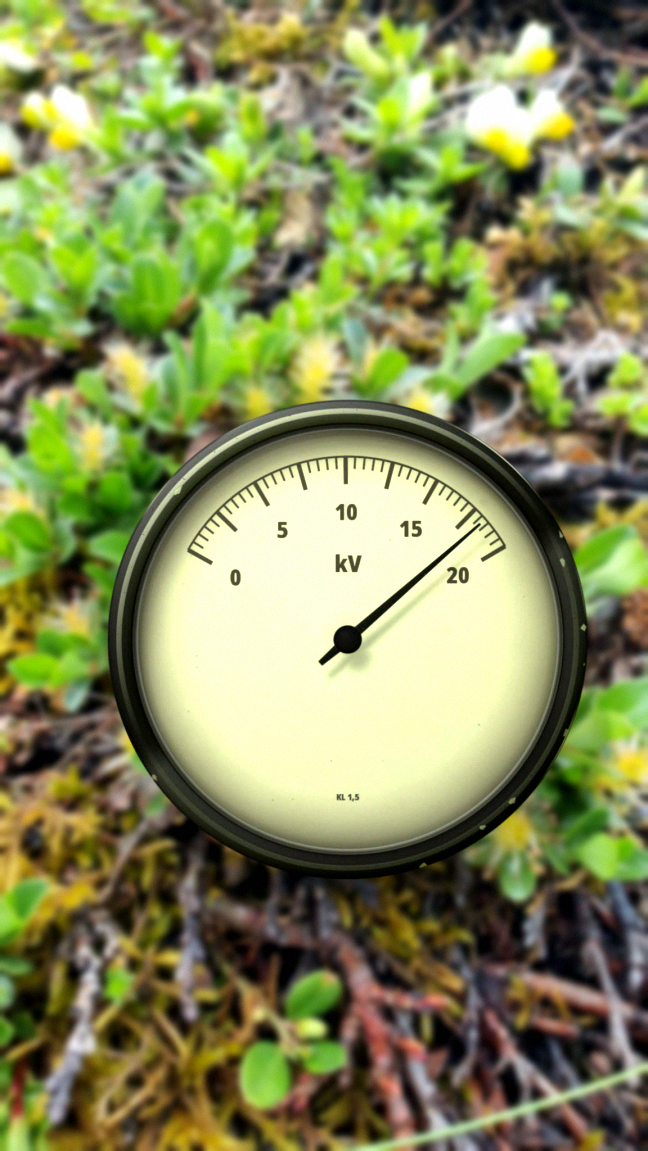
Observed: **18.25** kV
